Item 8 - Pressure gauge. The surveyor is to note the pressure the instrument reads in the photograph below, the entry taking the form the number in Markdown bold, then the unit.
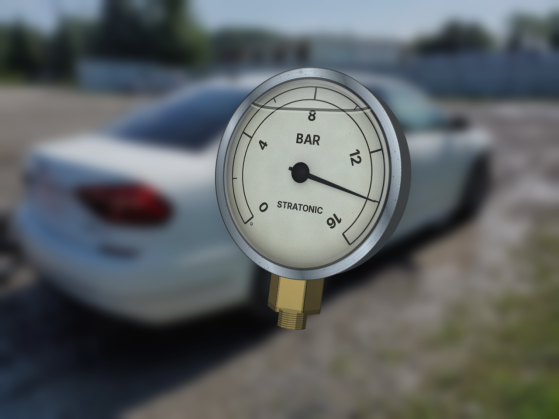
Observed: **14** bar
